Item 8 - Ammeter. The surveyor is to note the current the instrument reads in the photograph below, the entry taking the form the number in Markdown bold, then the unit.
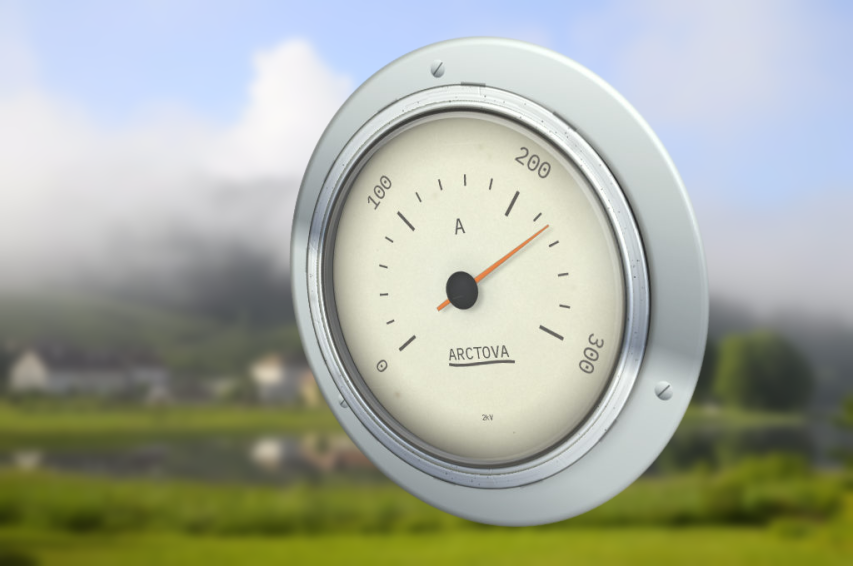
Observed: **230** A
